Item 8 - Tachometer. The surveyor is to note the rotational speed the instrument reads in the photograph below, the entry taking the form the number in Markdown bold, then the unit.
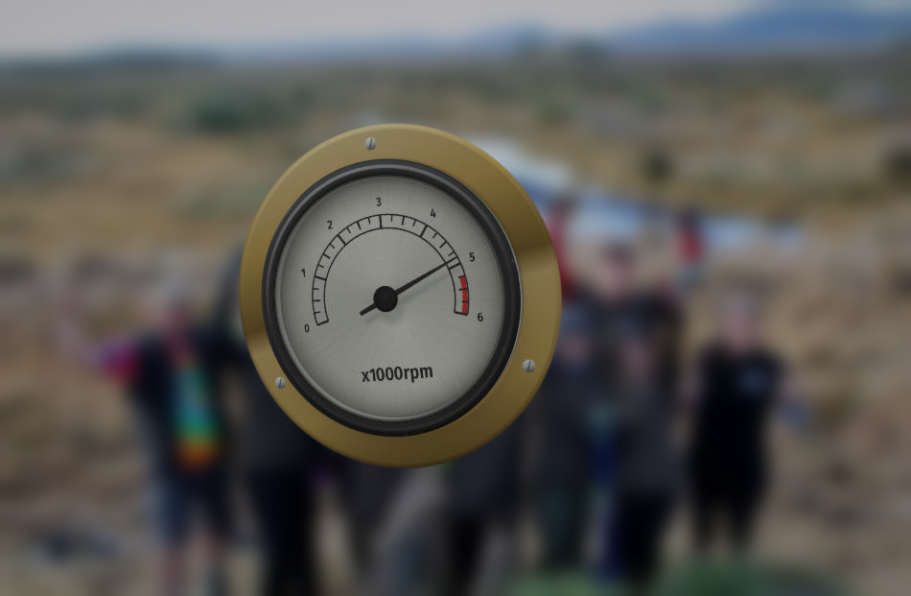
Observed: **4875** rpm
